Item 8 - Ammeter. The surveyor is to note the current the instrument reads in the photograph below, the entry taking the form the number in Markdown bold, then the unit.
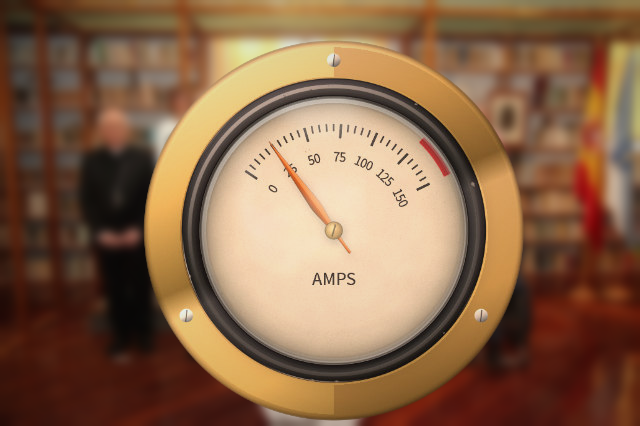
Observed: **25** A
